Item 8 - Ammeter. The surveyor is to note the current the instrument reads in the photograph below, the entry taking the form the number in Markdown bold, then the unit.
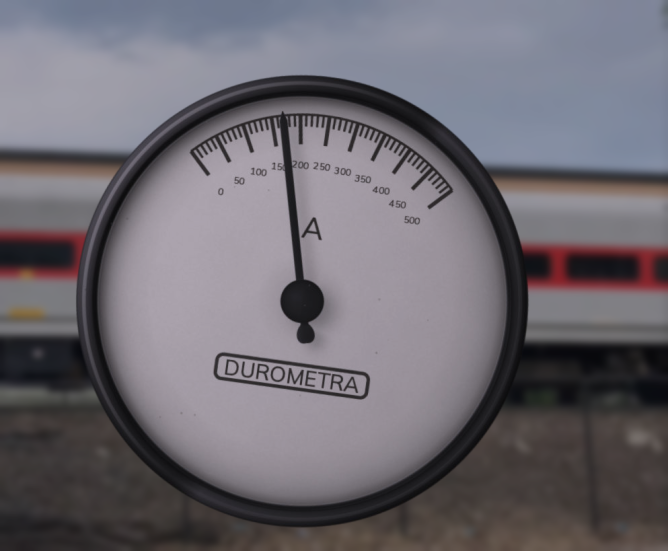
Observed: **170** A
